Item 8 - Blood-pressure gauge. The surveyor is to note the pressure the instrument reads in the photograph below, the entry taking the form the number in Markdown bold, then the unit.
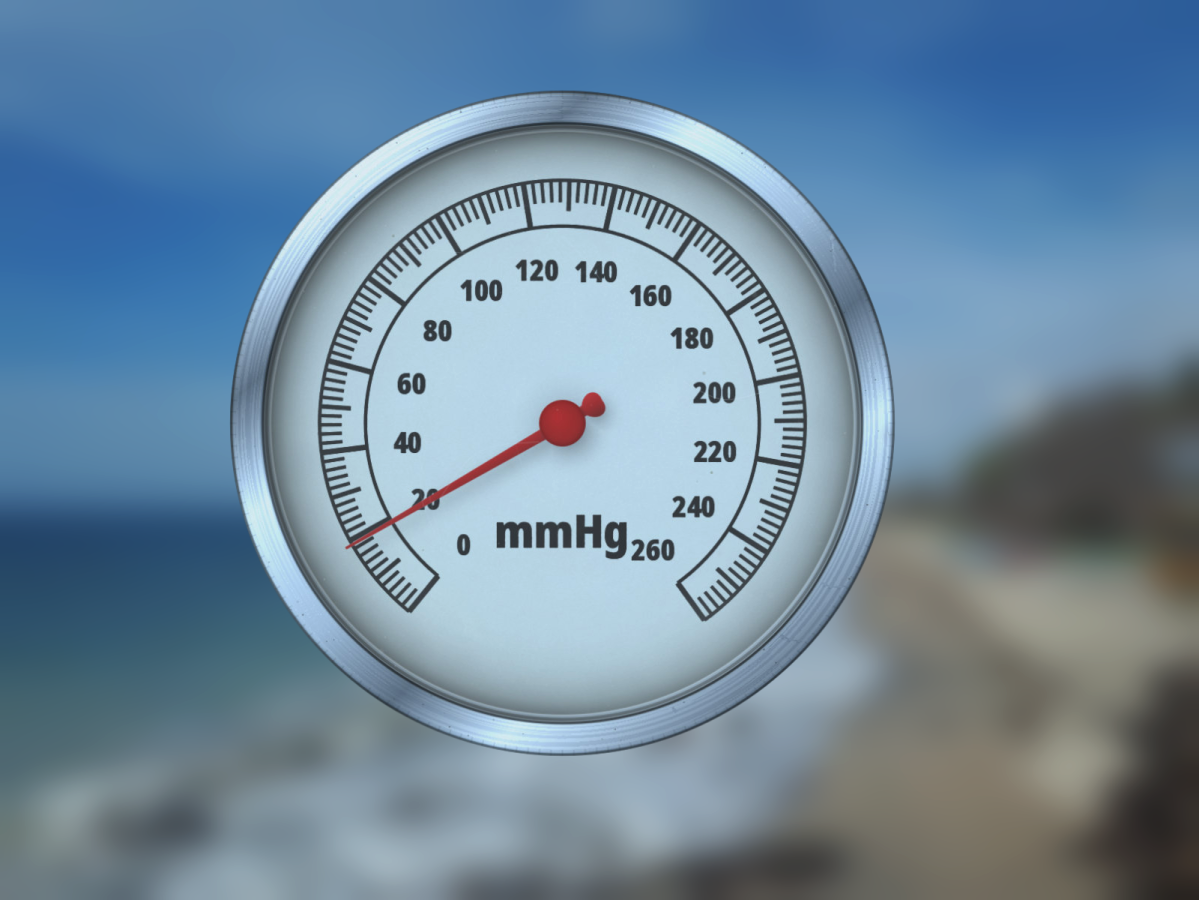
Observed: **19** mmHg
